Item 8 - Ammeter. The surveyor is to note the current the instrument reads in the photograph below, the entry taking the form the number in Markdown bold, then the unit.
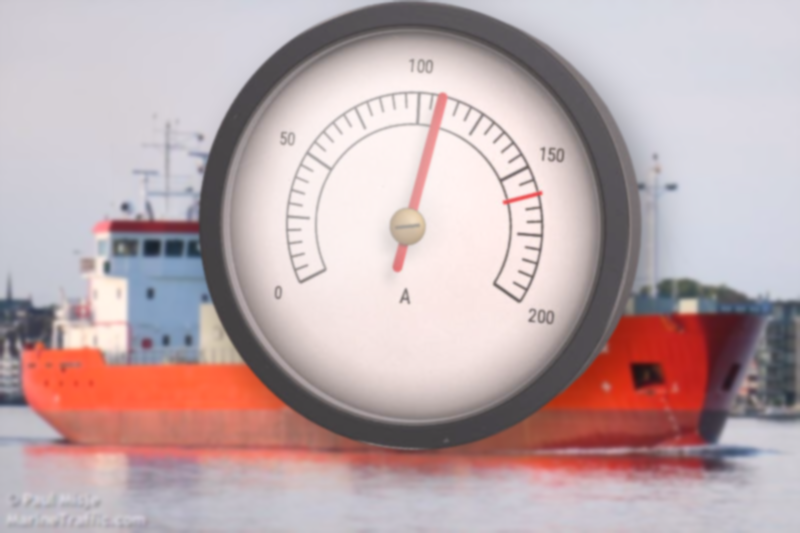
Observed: **110** A
